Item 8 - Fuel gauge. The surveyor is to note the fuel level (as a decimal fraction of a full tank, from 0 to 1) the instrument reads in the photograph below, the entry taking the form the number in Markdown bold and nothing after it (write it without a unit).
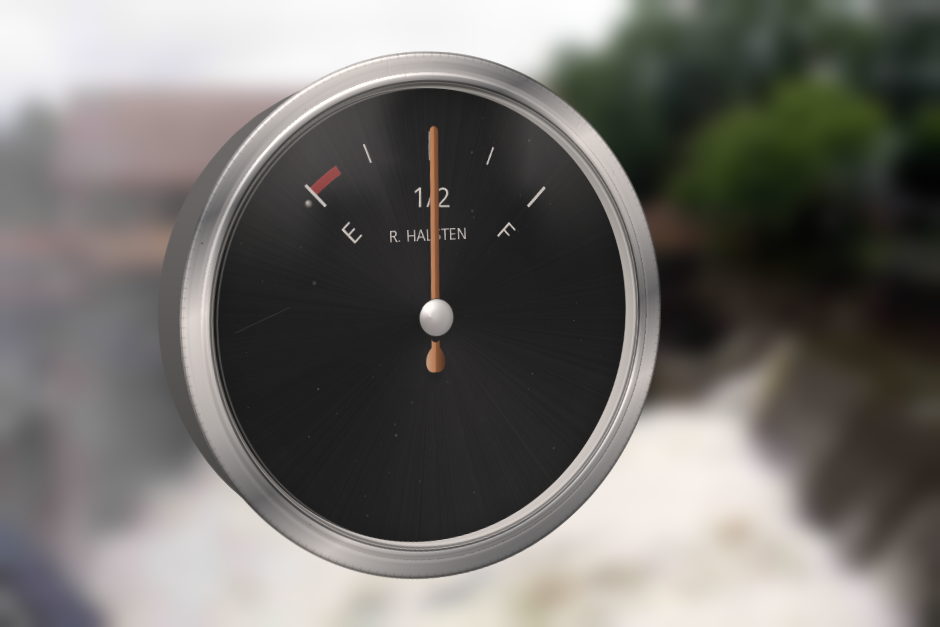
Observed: **0.5**
